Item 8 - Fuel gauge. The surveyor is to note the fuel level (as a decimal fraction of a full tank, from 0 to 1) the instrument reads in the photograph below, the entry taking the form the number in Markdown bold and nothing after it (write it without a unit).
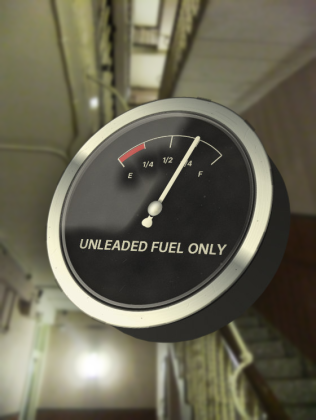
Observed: **0.75**
